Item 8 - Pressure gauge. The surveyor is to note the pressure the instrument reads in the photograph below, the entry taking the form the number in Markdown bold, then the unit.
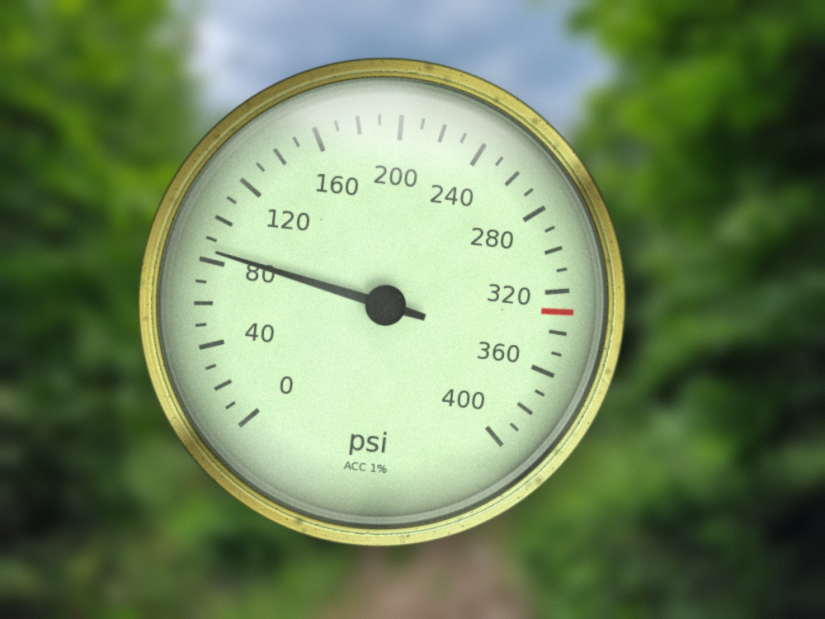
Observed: **85** psi
